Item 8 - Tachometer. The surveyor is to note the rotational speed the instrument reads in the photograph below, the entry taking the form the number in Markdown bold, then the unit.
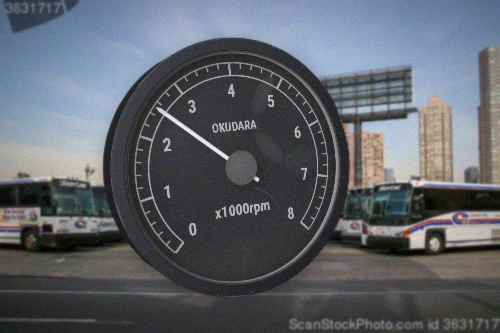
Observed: **2500** rpm
